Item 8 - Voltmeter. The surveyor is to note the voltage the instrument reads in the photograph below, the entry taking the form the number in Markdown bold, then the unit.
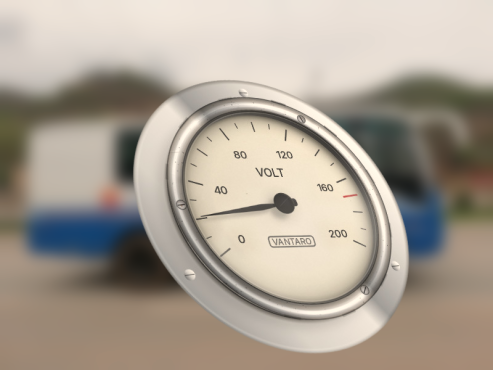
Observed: **20** V
